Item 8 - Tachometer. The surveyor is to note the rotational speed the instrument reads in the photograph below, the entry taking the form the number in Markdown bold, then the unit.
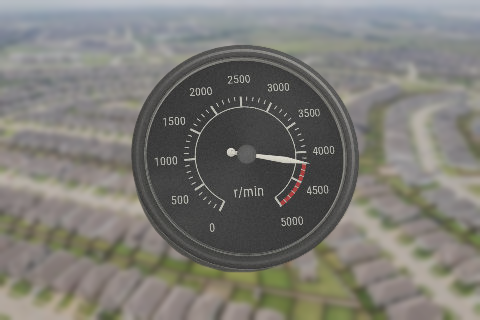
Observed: **4200** rpm
